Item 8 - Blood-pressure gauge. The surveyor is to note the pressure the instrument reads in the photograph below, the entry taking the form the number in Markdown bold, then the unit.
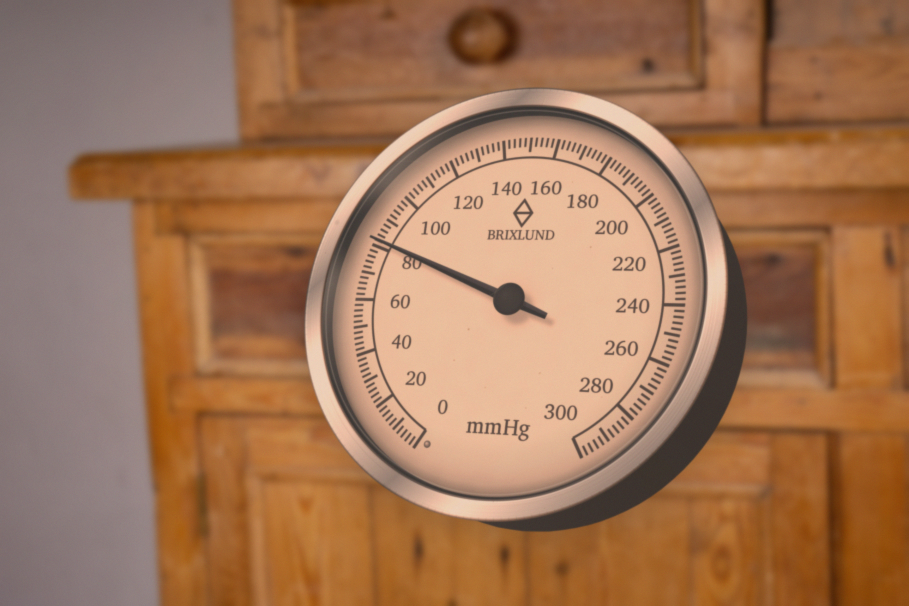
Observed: **82** mmHg
